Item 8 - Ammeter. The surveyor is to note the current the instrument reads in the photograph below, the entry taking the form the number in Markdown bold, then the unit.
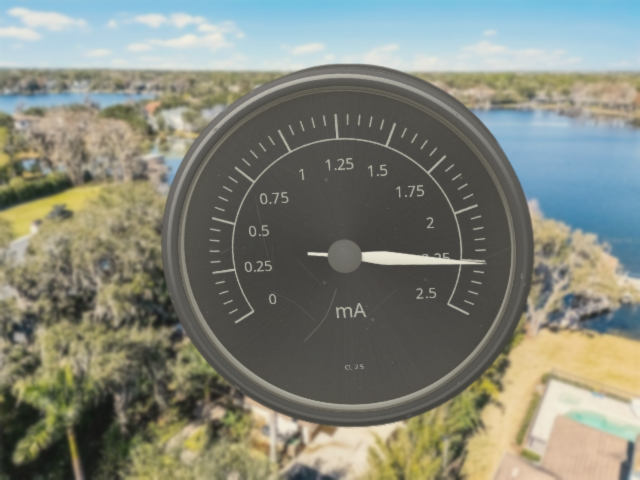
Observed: **2.25** mA
